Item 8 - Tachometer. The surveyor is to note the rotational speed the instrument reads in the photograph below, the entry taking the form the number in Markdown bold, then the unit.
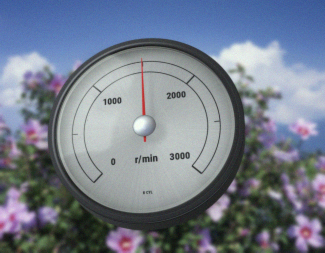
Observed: **1500** rpm
